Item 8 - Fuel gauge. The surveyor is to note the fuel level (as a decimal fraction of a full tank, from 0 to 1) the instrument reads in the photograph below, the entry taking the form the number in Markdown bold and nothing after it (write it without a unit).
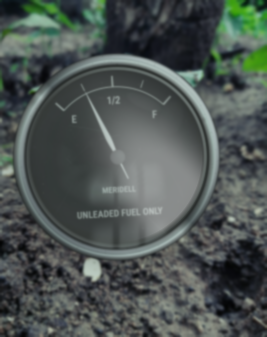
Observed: **0.25**
